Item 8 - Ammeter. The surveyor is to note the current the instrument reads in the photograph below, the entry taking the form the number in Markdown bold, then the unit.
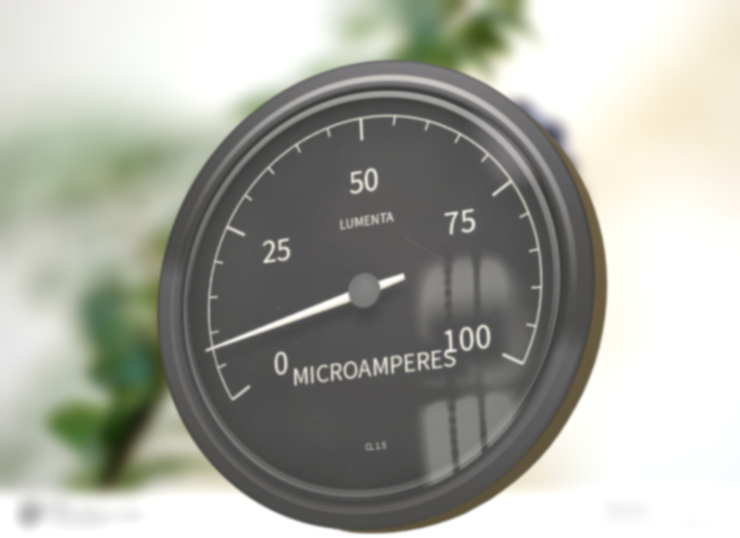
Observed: **7.5** µA
